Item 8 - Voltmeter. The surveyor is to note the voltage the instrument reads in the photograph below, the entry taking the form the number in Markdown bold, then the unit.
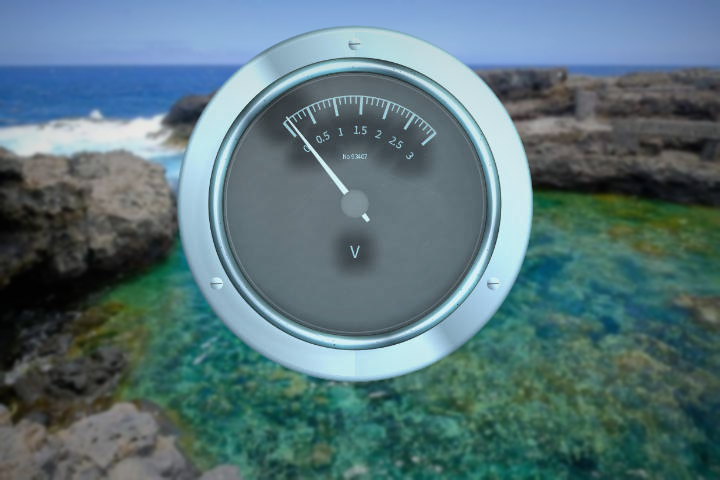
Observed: **0.1** V
